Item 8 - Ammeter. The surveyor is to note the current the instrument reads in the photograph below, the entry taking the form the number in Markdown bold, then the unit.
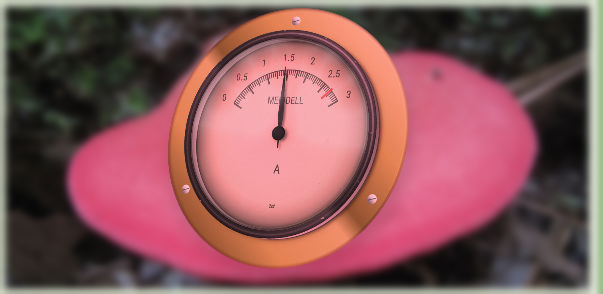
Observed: **1.5** A
